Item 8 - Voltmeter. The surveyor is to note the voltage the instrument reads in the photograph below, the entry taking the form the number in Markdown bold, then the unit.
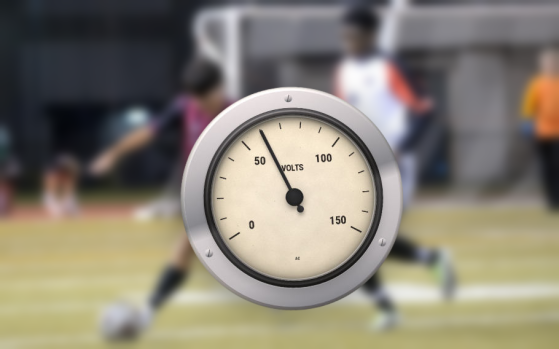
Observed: **60** V
